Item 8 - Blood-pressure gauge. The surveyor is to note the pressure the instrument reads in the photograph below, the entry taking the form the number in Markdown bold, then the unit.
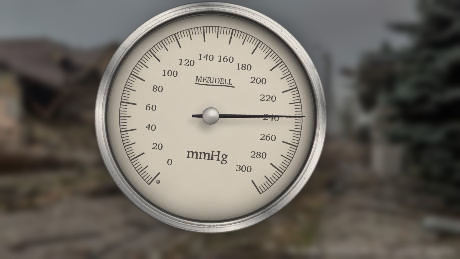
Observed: **240** mmHg
